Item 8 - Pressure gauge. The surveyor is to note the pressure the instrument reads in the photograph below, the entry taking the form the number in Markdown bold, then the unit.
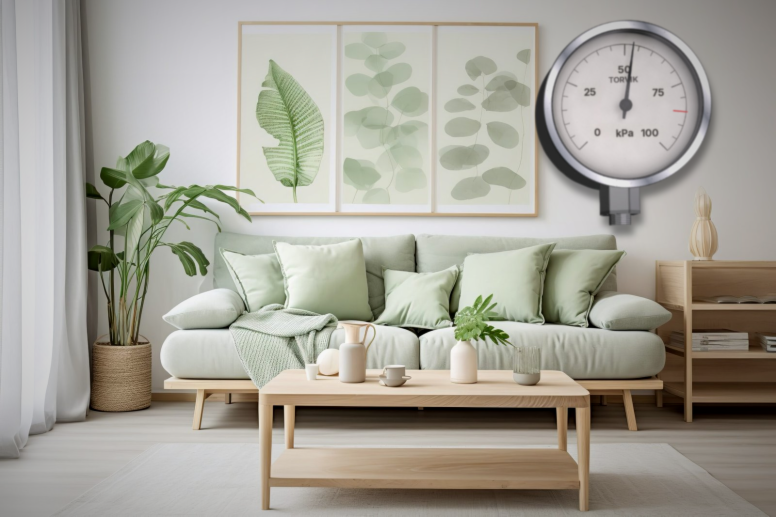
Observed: **52.5** kPa
